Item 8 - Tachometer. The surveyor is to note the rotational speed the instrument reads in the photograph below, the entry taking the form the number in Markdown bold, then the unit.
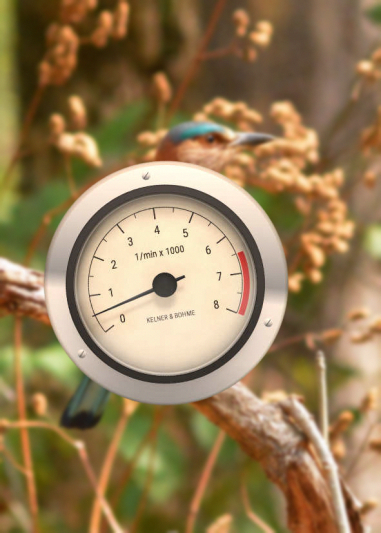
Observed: **500** rpm
